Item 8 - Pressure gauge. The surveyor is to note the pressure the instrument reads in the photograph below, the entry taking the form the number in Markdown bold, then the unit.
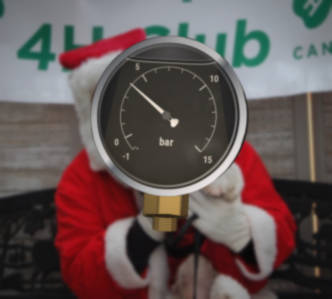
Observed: **4** bar
